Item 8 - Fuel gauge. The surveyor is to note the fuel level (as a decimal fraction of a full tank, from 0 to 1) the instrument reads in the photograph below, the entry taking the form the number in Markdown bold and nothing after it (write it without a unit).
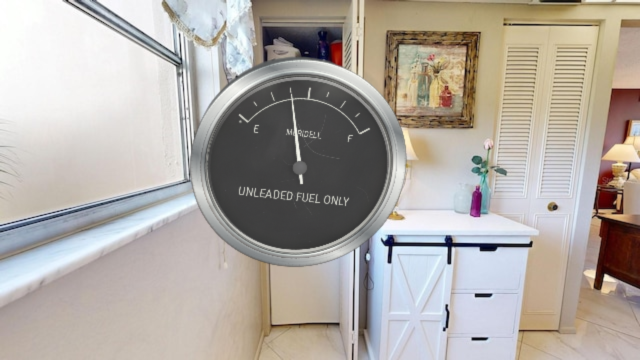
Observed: **0.375**
